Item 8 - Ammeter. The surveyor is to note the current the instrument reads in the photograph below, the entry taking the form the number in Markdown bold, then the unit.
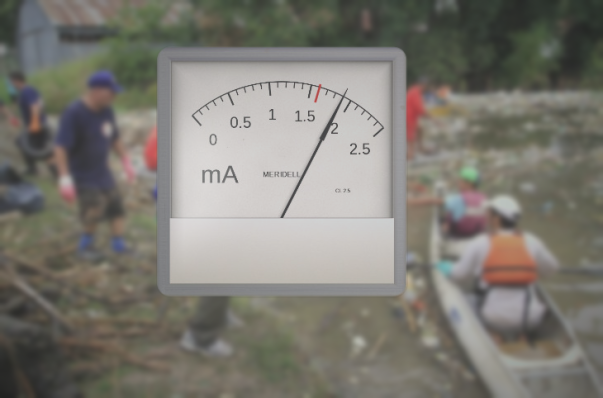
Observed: **1.9** mA
